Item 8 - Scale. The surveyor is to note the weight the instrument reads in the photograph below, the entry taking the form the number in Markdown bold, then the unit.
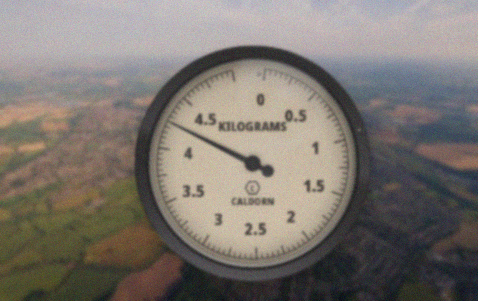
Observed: **4.25** kg
